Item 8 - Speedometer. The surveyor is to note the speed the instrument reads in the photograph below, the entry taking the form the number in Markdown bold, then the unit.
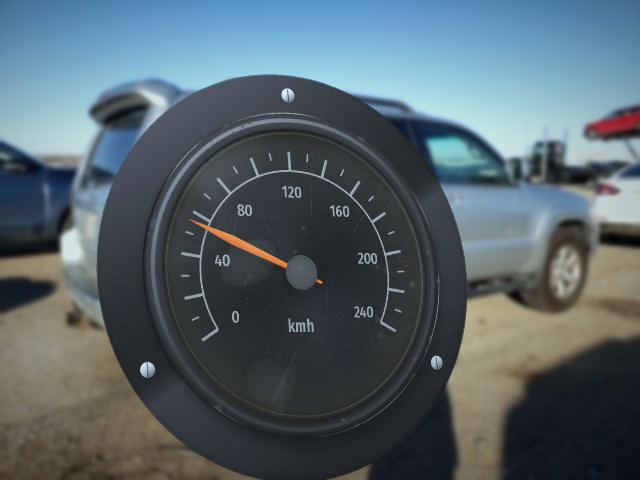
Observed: **55** km/h
